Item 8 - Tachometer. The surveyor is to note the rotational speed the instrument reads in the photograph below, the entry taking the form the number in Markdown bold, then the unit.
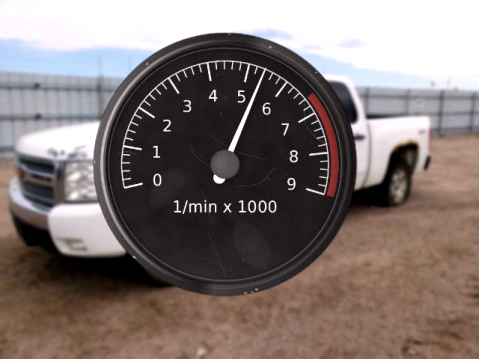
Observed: **5400** rpm
